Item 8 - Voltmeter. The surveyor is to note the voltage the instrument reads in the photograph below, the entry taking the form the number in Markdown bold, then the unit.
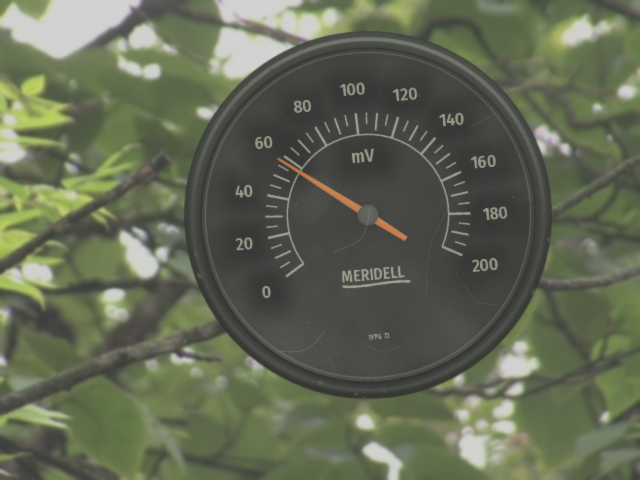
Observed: **57.5** mV
